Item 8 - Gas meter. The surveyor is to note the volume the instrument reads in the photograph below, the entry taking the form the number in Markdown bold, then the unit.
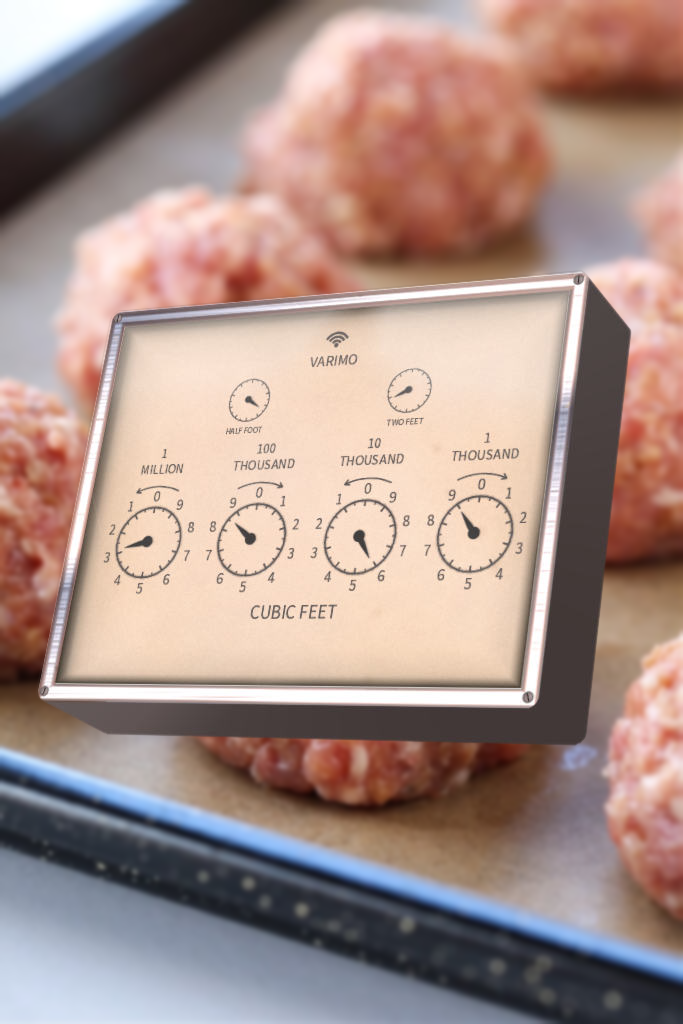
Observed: **285900** ft³
